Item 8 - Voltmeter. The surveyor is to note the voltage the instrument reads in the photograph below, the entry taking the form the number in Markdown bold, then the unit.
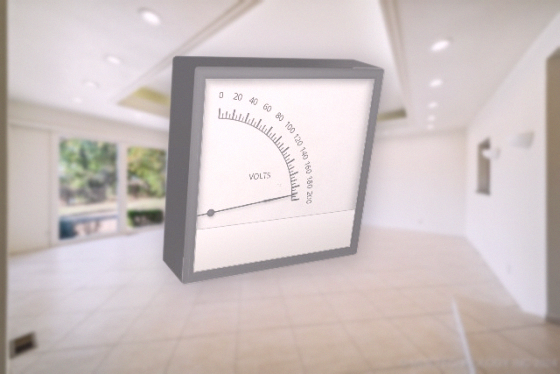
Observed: **190** V
